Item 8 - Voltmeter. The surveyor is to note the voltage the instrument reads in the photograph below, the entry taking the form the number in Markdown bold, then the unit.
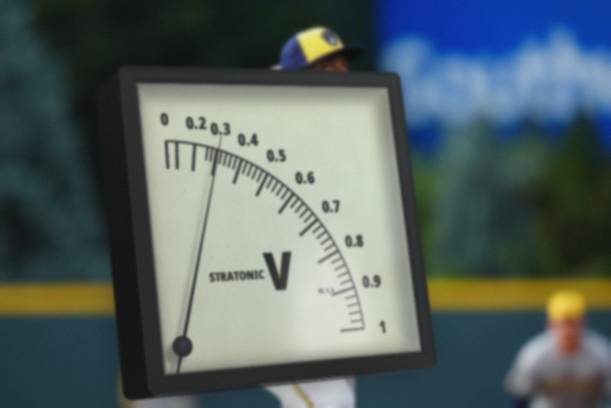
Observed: **0.3** V
